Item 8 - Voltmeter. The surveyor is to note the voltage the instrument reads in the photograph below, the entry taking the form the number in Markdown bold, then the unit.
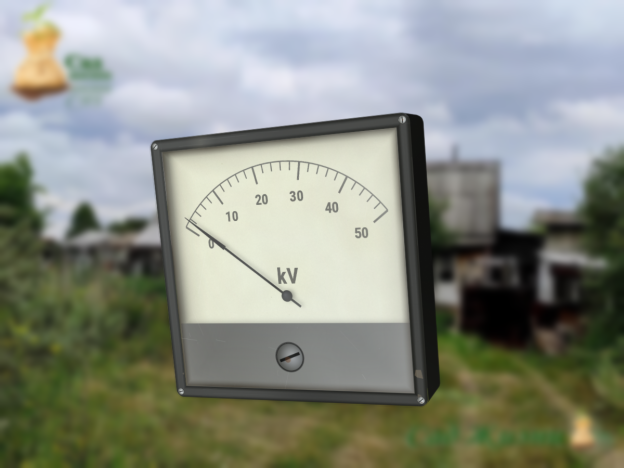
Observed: **2** kV
